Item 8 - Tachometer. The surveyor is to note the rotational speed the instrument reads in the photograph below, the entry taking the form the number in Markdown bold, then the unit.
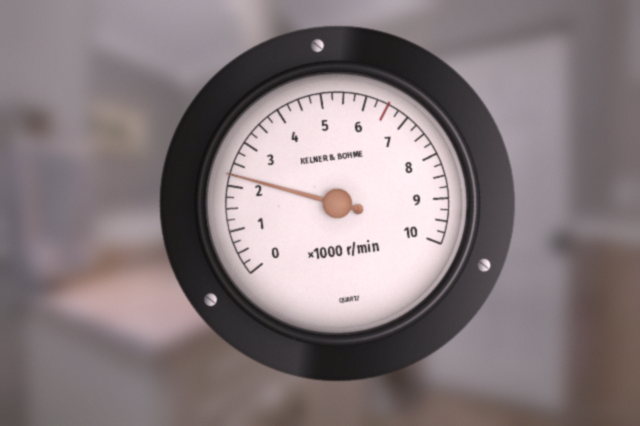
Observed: **2250** rpm
